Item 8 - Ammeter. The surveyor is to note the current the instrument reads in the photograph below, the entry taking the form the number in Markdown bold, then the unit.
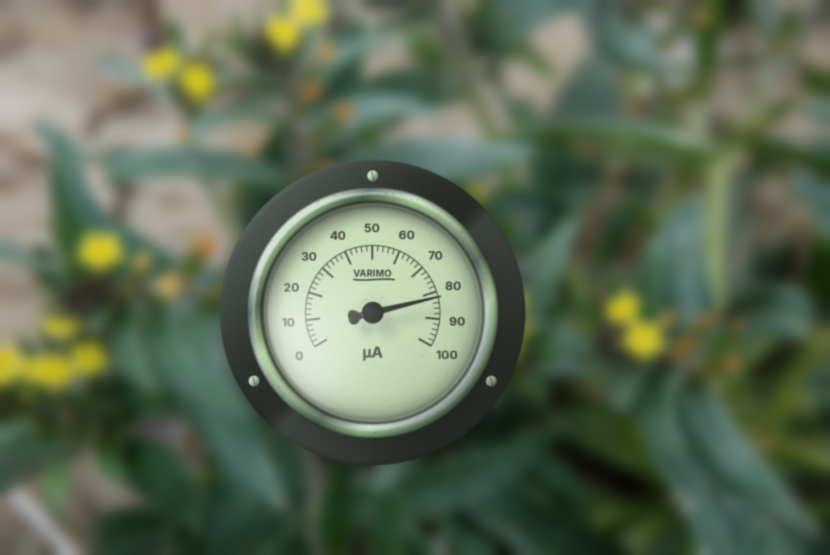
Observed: **82** µA
